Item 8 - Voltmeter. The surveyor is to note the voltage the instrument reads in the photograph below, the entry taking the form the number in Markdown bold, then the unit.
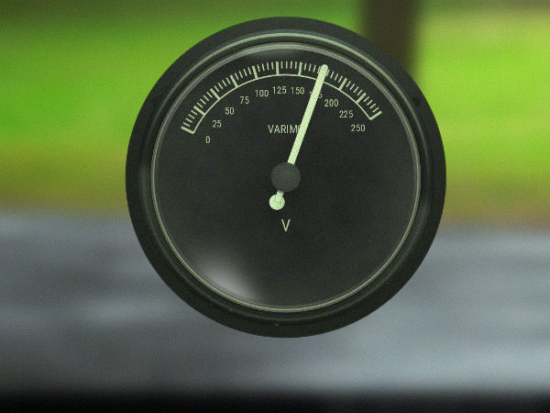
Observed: **175** V
